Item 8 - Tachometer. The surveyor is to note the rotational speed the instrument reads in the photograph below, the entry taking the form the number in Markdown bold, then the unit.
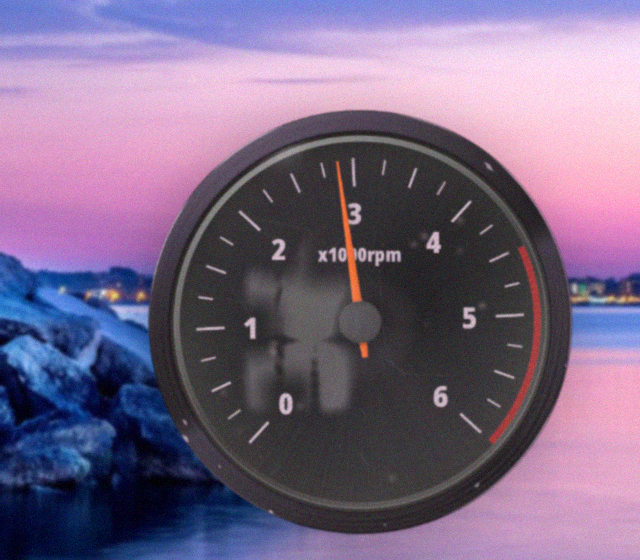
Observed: **2875** rpm
